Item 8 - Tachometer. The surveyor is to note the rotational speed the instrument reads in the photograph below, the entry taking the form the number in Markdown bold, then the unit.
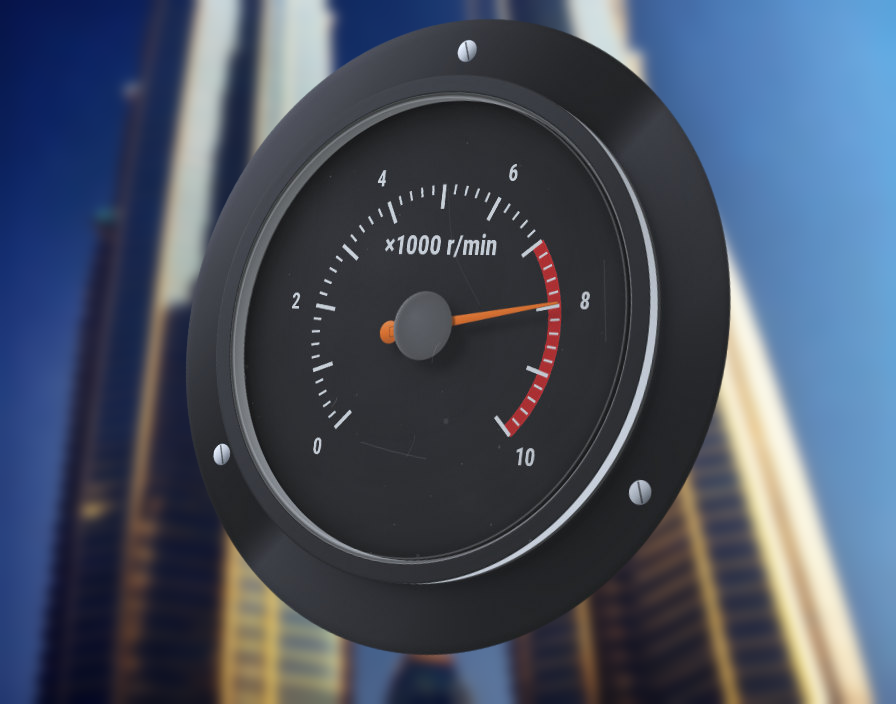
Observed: **8000** rpm
